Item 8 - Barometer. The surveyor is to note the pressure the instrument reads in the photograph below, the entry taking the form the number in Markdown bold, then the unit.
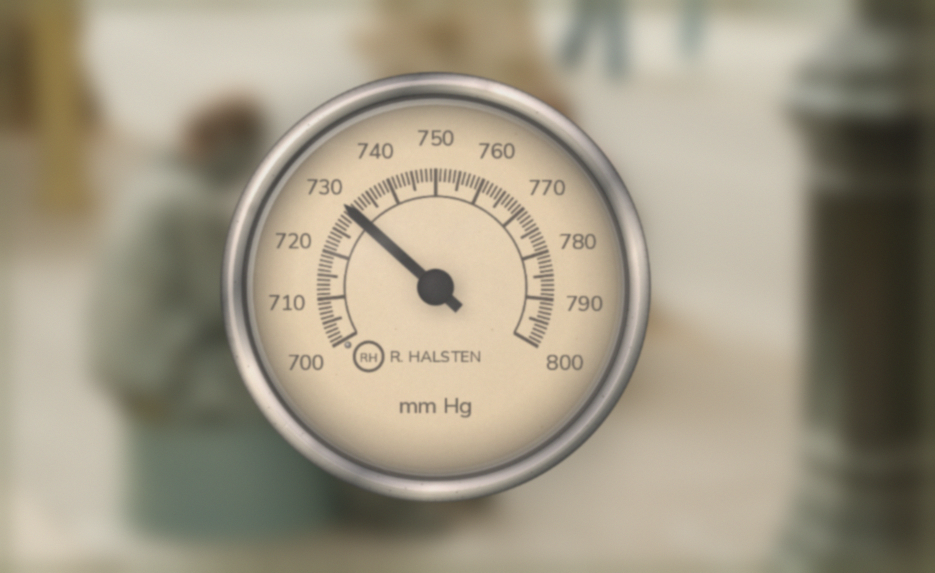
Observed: **730** mmHg
